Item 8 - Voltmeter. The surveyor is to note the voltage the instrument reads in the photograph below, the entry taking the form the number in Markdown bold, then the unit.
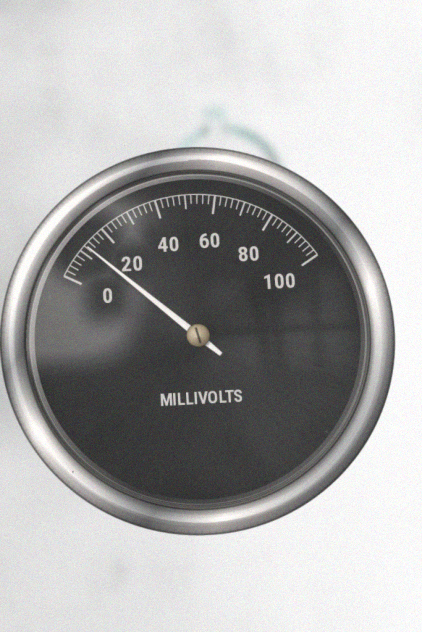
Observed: **12** mV
